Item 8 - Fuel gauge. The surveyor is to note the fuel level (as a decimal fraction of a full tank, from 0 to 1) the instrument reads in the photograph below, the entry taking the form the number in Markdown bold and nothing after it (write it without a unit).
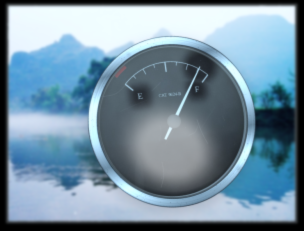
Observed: **0.875**
